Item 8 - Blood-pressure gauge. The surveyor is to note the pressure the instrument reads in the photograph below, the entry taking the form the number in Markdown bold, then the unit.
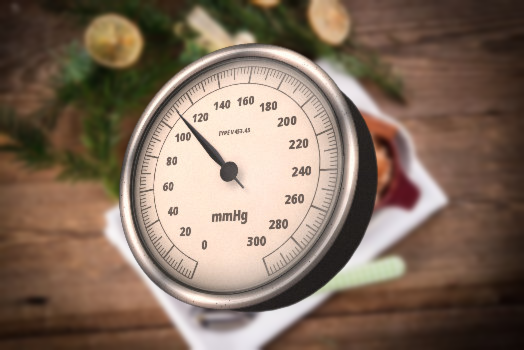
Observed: **110** mmHg
